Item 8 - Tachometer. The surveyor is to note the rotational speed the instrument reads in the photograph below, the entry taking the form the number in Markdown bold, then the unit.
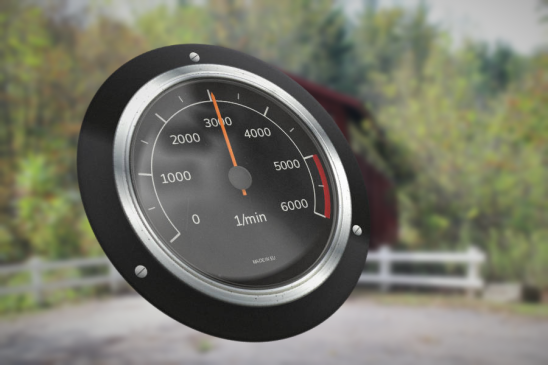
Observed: **3000** rpm
